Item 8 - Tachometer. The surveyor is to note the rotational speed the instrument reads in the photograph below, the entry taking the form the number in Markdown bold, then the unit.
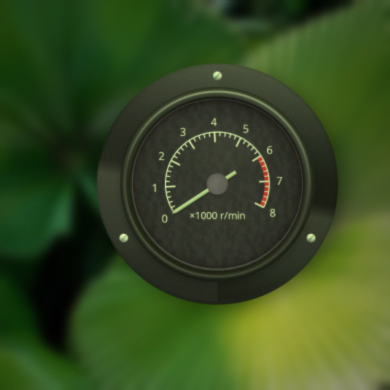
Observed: **0** rpm
